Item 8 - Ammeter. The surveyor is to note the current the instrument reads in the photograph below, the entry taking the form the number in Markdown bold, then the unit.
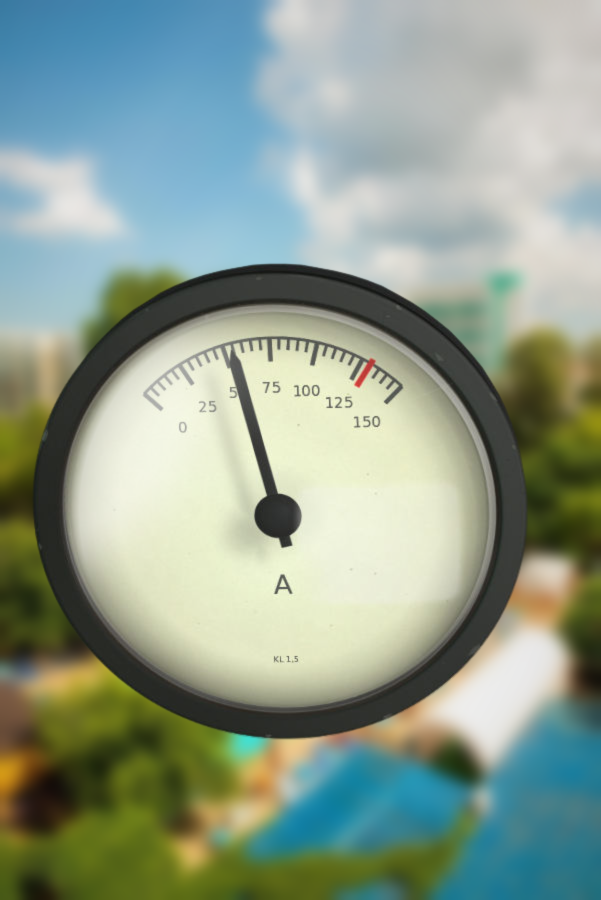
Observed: **55** A
